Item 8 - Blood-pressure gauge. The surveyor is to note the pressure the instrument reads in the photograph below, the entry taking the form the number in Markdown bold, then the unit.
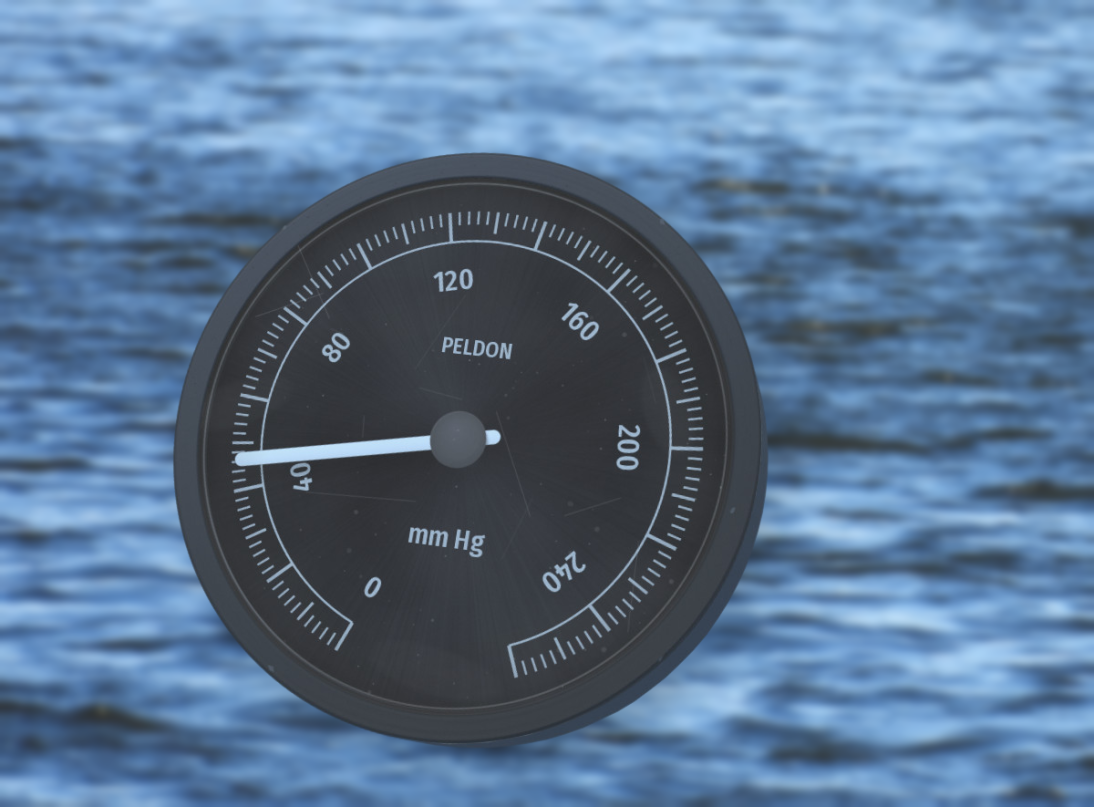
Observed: **46** mmHg
